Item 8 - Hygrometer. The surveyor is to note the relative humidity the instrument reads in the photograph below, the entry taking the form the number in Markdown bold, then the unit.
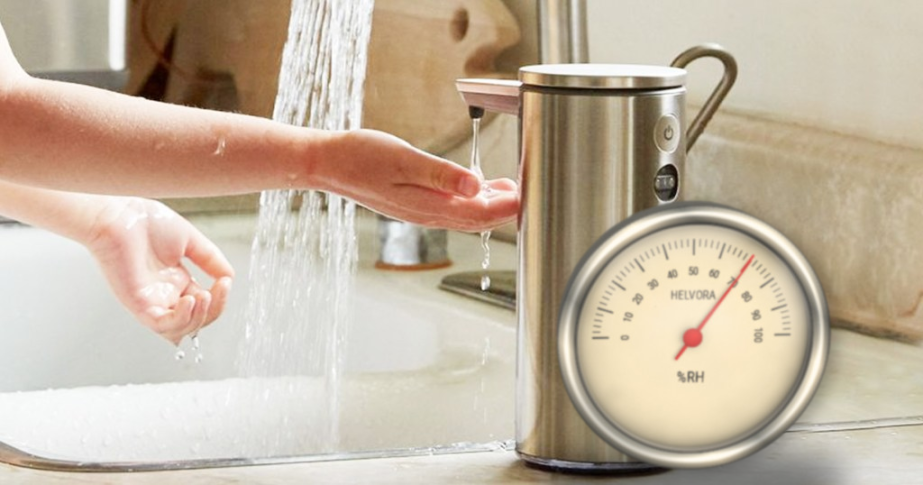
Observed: **70** %
